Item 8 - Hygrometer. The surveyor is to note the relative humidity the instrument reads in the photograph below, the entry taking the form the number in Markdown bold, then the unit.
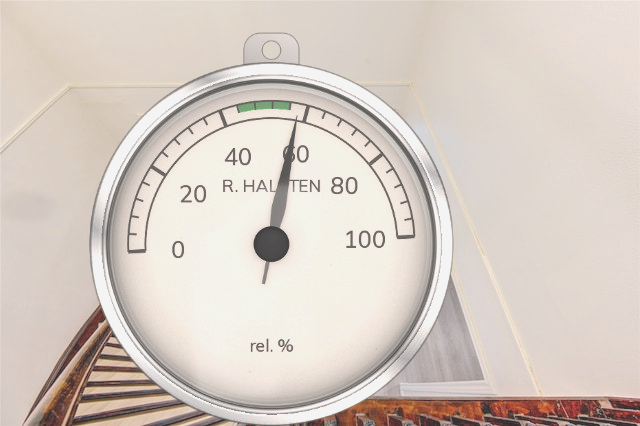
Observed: **58** %
